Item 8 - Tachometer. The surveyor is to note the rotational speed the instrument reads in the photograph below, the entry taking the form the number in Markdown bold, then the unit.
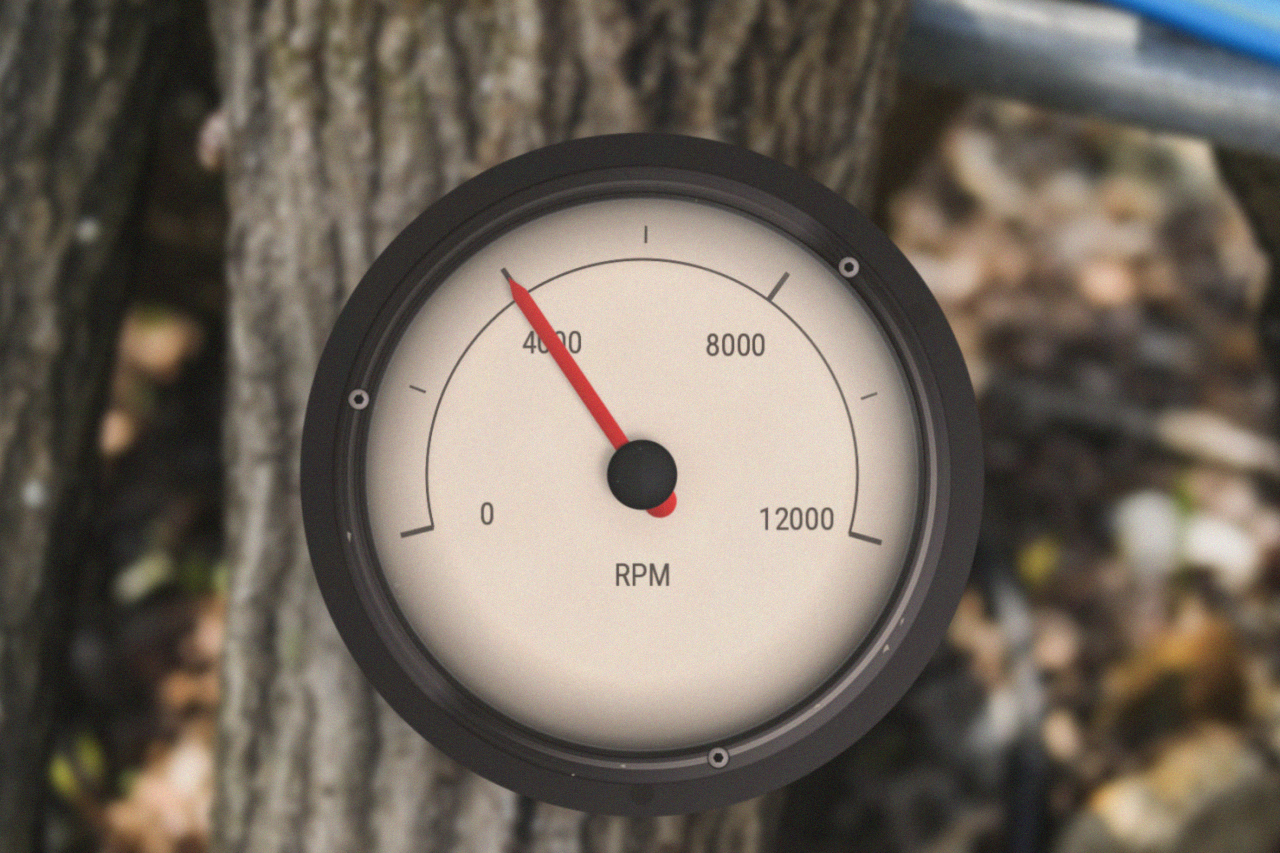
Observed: **4000** rpm
